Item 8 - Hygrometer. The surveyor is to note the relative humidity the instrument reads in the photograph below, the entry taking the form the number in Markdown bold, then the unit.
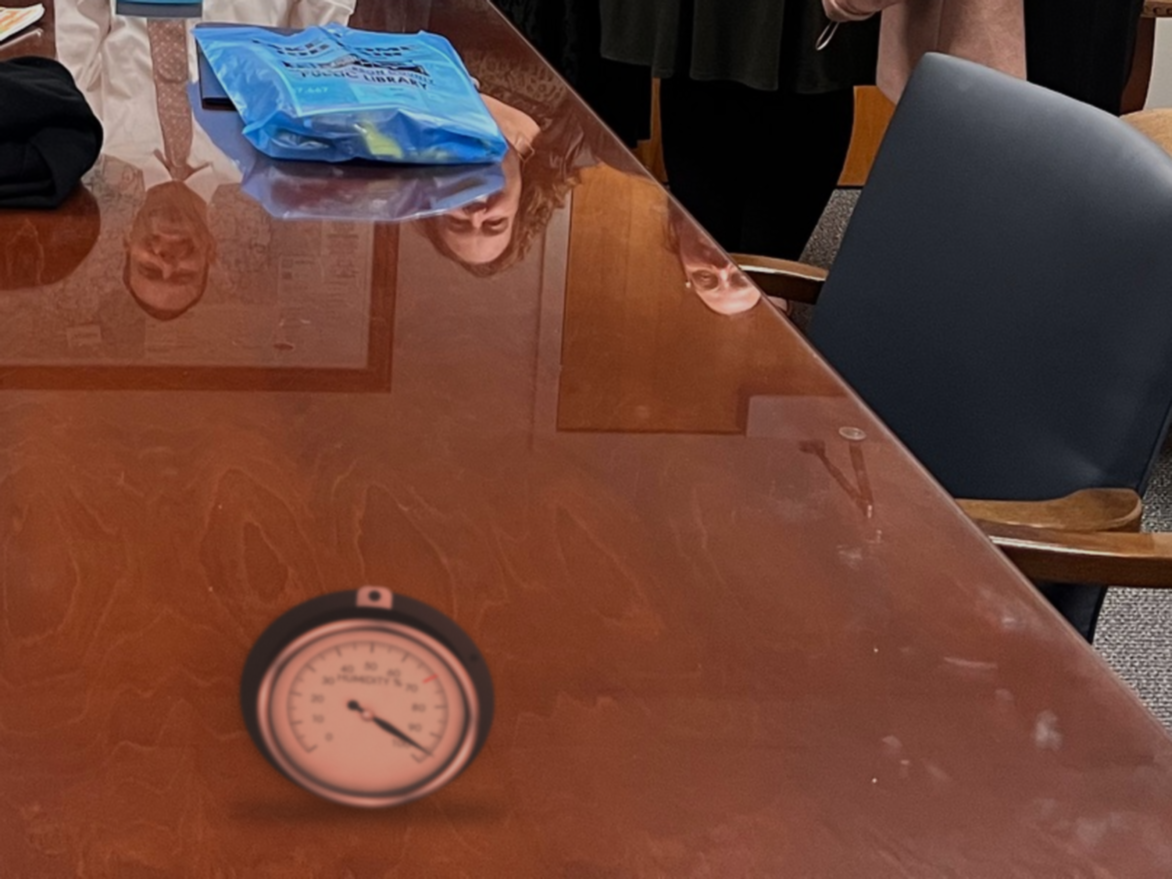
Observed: **95** %
